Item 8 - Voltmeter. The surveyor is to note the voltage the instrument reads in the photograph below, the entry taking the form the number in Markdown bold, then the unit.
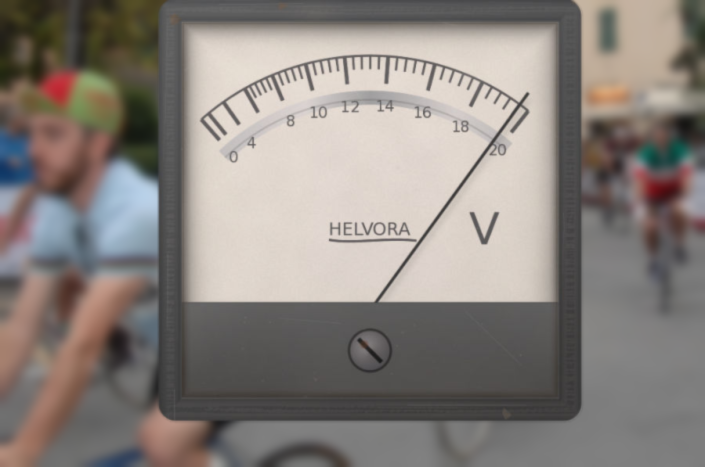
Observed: **19.6** V
